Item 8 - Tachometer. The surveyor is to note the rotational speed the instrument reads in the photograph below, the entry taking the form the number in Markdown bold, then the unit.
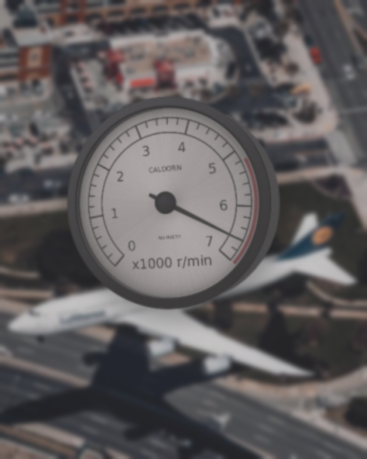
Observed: **6600** rpm
